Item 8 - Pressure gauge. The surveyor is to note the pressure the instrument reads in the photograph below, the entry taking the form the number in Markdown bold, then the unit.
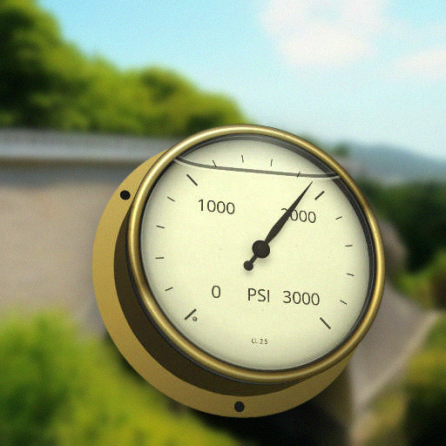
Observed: **1900** psi
